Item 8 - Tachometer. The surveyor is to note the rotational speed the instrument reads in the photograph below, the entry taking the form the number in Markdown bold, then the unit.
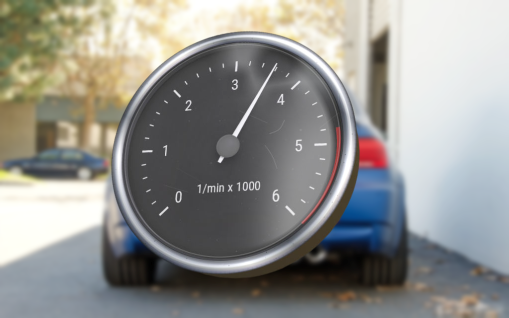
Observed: **3600** rpm
